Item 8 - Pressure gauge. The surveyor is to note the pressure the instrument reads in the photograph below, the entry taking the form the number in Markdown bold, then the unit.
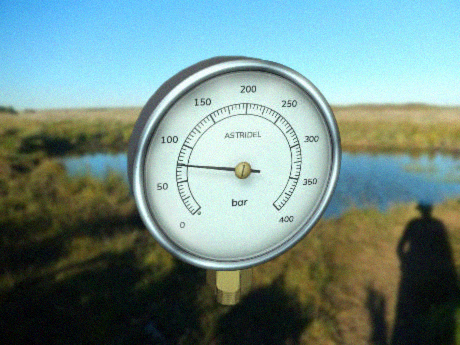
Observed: **75** bar
